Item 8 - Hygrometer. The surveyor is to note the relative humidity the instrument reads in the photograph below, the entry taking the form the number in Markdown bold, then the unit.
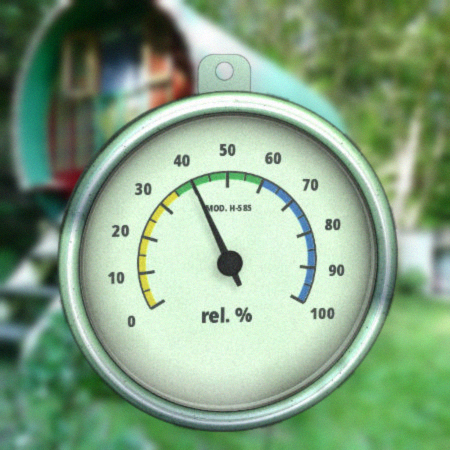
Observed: **40** %
